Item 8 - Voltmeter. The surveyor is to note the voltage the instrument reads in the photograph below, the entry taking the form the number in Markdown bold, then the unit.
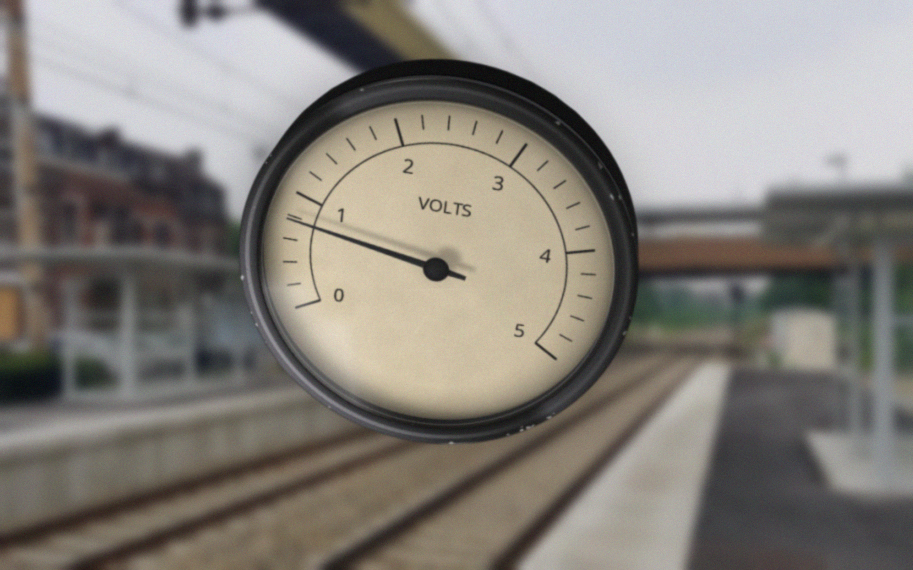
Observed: **0.8** V
